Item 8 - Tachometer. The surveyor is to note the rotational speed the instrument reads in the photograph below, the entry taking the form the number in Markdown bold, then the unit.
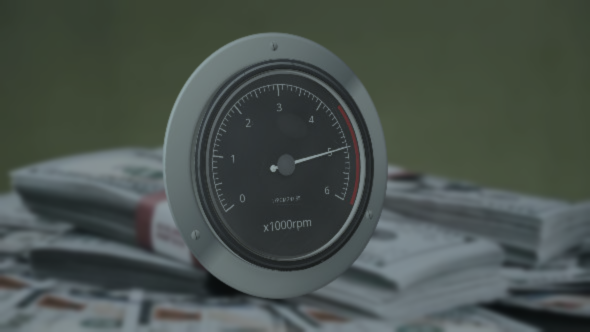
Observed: **5000** rpm
